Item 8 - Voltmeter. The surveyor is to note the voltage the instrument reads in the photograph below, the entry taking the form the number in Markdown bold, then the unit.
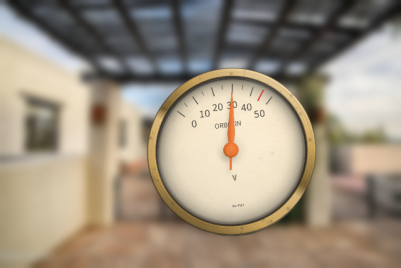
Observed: **30** V
